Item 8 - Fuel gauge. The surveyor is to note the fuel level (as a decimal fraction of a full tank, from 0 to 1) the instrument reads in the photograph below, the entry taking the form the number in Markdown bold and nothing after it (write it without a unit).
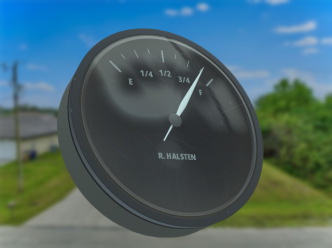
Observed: **0.875**
